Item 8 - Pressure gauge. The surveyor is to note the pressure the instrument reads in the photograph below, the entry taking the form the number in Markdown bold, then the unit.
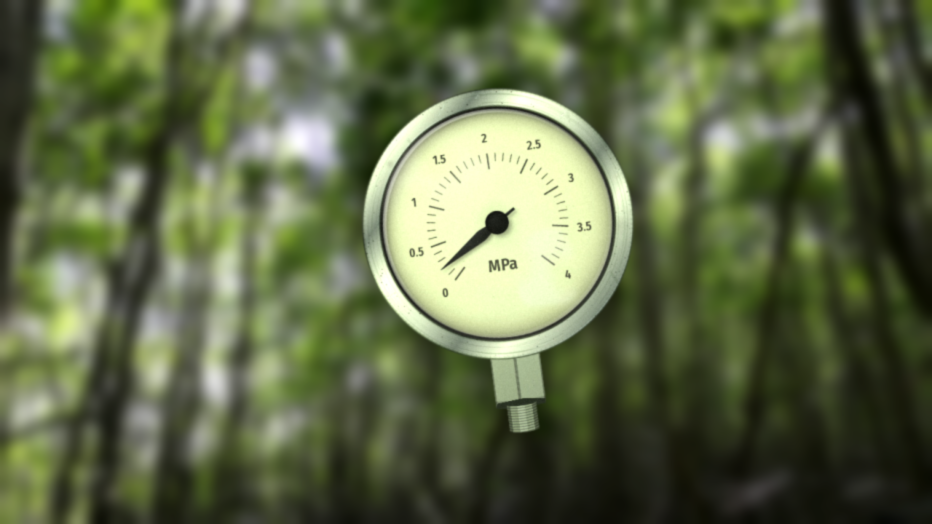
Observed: **0.2** MPa
